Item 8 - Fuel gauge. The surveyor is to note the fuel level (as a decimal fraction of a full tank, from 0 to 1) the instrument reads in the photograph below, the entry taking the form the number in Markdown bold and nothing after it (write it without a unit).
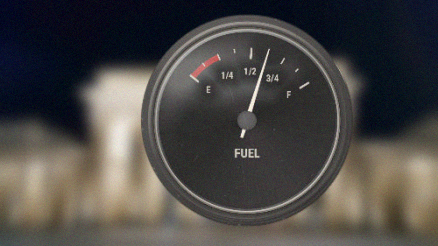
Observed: **0.625**
